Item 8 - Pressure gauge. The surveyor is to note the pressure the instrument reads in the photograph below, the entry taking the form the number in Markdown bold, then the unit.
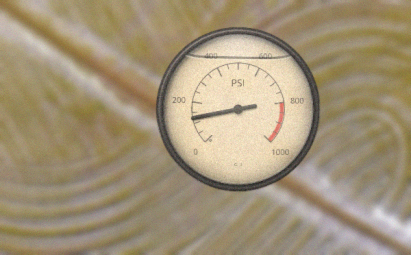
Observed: **125** psi
